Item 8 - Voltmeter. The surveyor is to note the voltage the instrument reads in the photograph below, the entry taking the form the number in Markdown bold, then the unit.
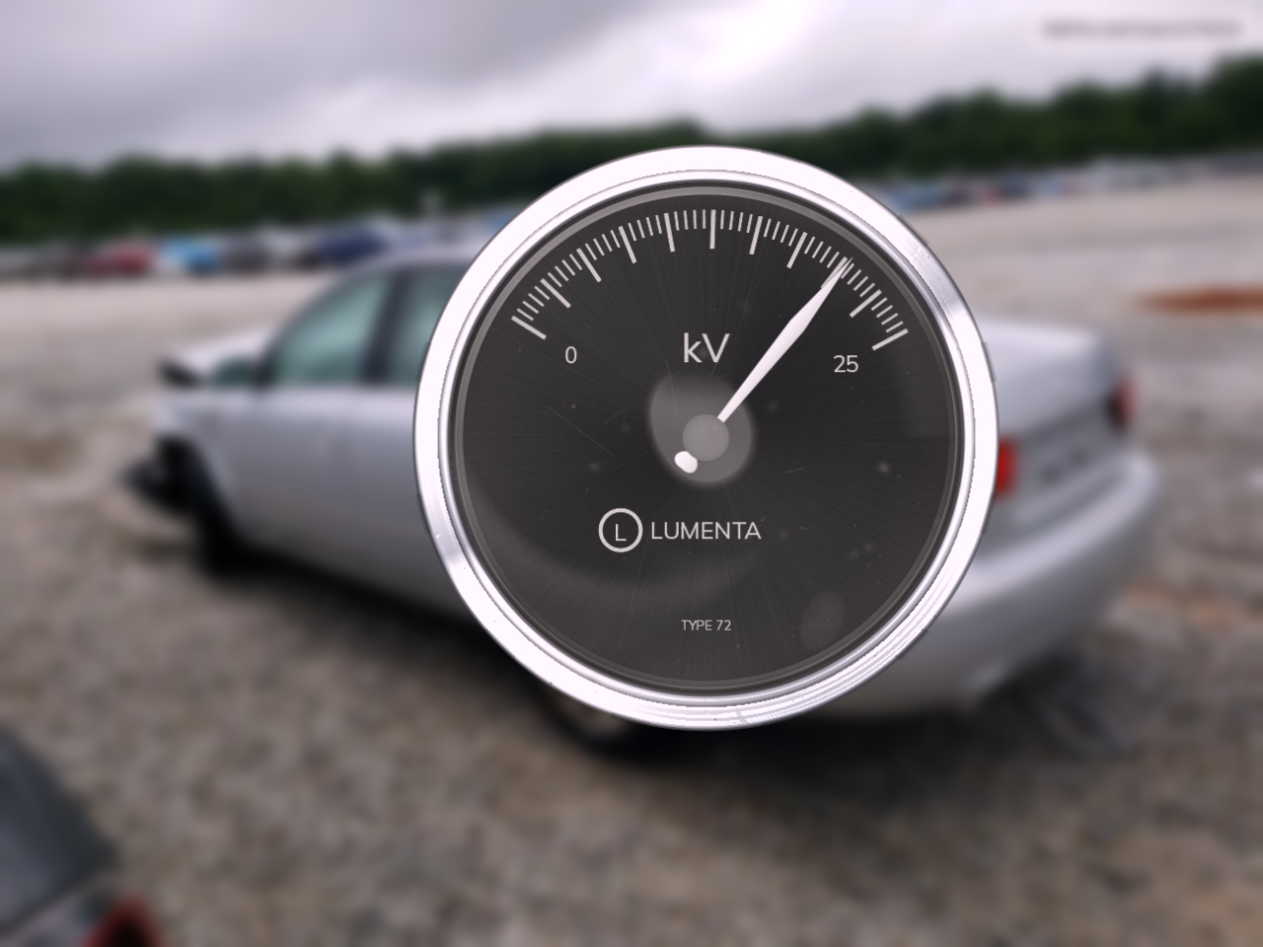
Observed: **20.25** kV
